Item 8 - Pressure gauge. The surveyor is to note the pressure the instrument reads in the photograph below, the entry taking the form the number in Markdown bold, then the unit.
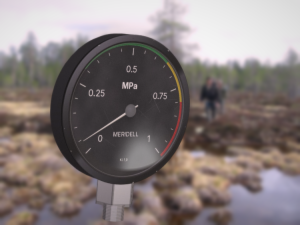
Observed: **0.05** MPa
